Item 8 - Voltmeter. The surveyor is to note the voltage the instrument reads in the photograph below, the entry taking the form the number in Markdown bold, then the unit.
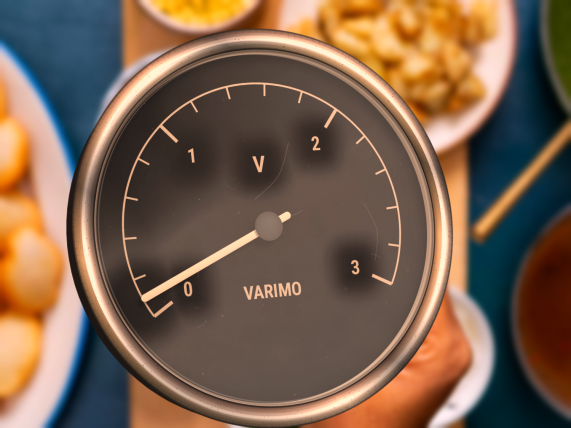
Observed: **0.1** V
